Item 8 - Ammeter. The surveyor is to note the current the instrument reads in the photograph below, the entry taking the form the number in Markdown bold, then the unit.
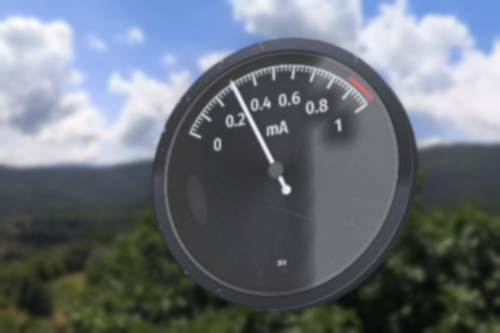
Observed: **0.3** mA
